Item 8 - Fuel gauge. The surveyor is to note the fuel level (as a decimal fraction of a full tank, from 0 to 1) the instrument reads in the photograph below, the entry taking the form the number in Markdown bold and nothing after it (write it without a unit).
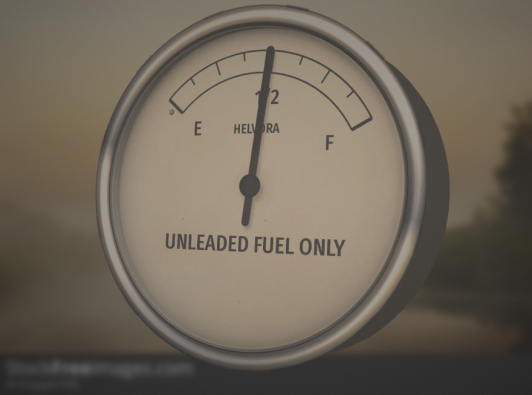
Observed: **0.5**
